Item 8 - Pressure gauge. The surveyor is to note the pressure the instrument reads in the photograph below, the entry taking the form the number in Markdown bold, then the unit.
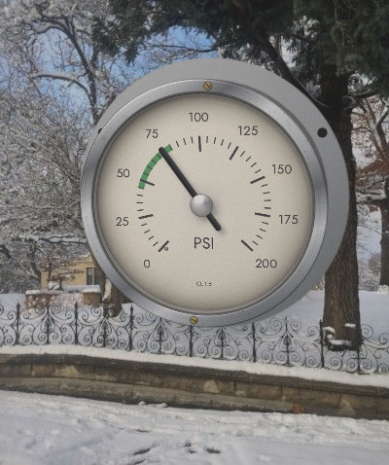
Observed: **75** psi
